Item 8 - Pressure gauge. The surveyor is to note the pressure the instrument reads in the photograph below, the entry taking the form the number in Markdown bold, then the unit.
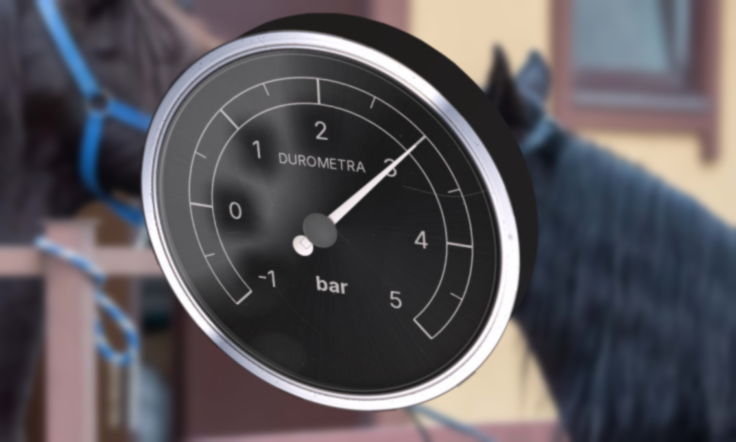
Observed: **3** bar
